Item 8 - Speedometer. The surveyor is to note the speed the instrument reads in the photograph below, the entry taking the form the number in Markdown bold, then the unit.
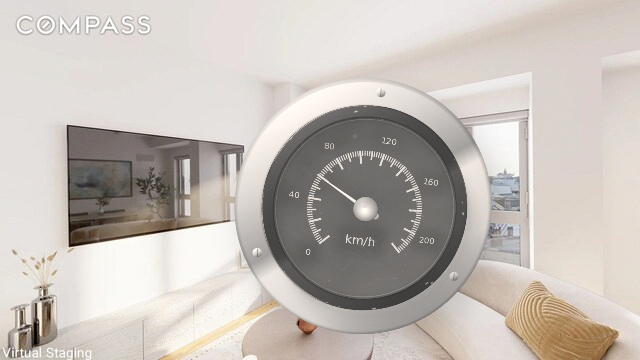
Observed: **60** km/h
